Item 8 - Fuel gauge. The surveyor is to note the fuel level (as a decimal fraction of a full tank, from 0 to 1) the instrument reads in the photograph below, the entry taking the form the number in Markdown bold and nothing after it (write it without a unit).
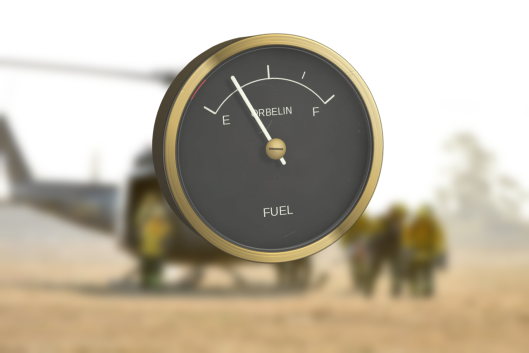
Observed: **0.25**
